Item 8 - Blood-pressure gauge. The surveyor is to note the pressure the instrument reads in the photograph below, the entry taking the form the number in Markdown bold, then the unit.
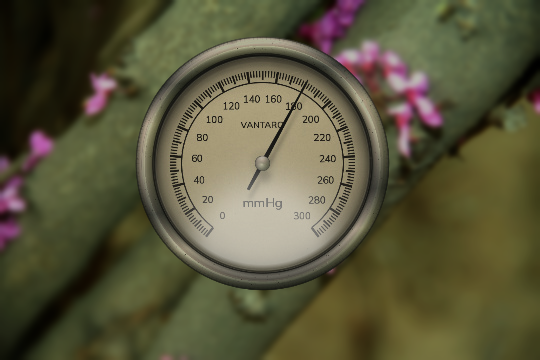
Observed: **180** mmHg
